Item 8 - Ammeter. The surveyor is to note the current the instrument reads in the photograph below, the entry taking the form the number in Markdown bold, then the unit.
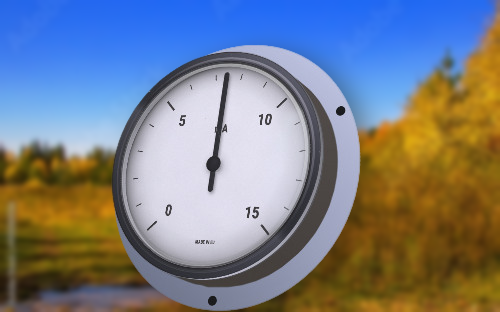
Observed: **7.5** mA
